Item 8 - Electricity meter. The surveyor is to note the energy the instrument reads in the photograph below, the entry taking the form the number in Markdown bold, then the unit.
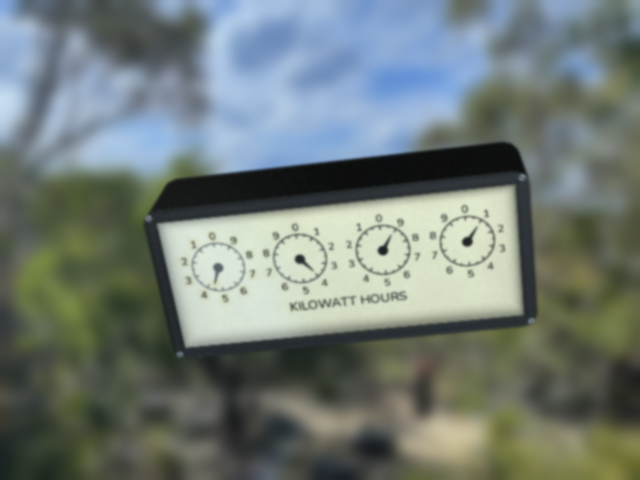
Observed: **4391** kWh
